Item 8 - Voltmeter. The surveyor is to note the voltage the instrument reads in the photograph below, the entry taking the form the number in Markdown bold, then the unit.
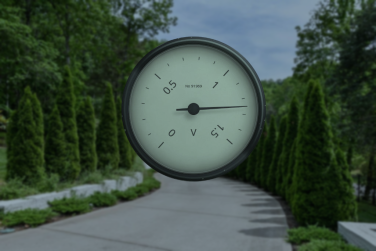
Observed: **1.25** V
